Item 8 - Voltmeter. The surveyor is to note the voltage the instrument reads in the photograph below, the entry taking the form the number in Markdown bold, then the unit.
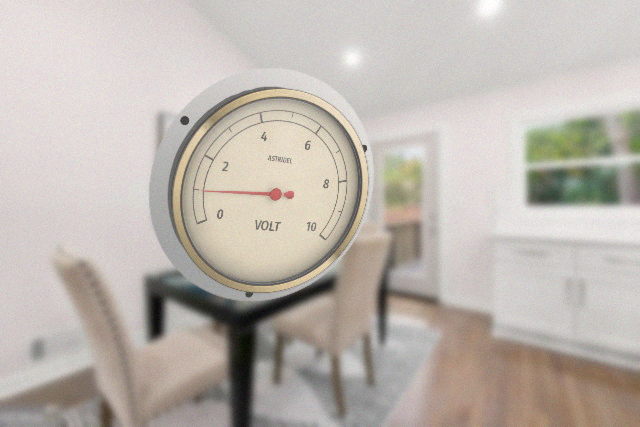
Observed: **1** V
